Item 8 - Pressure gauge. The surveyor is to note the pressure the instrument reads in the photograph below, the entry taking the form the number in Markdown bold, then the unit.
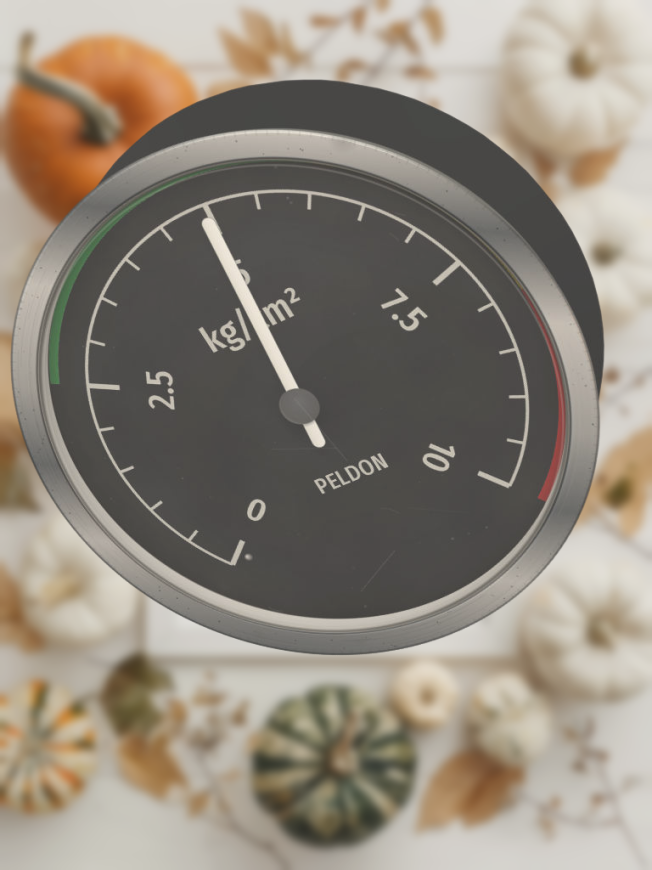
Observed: **5** kg/cm²
